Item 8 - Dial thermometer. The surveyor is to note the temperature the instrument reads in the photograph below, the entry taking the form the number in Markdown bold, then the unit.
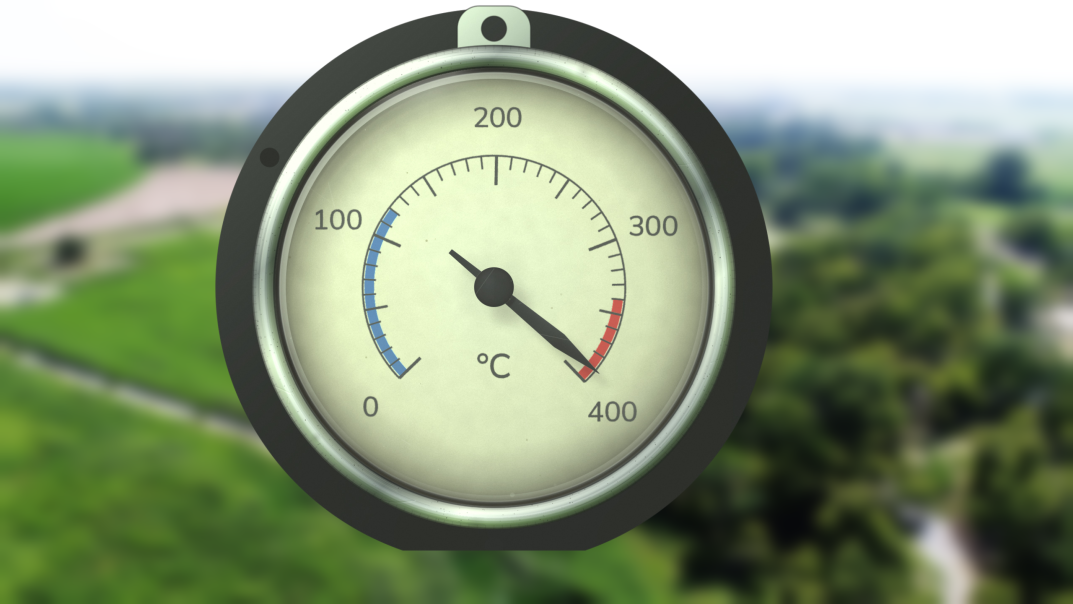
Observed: **390** °C
